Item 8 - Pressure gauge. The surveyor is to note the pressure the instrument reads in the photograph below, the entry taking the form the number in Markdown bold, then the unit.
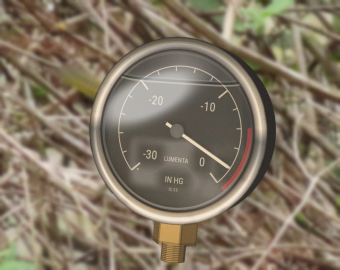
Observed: **-2** inHg
